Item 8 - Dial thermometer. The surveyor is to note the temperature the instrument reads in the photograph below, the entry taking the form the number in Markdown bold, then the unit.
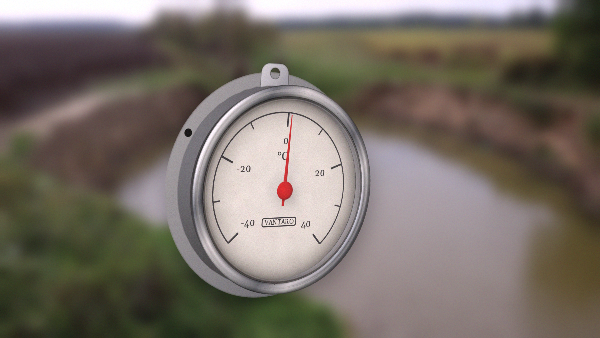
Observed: **0** °C
